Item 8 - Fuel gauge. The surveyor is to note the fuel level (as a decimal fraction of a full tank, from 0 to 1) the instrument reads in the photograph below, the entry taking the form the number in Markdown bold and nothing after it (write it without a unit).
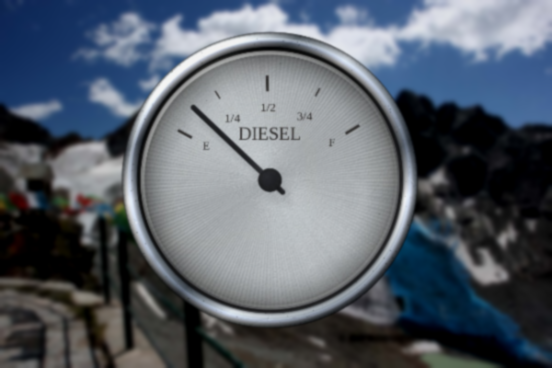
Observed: **0.125**
